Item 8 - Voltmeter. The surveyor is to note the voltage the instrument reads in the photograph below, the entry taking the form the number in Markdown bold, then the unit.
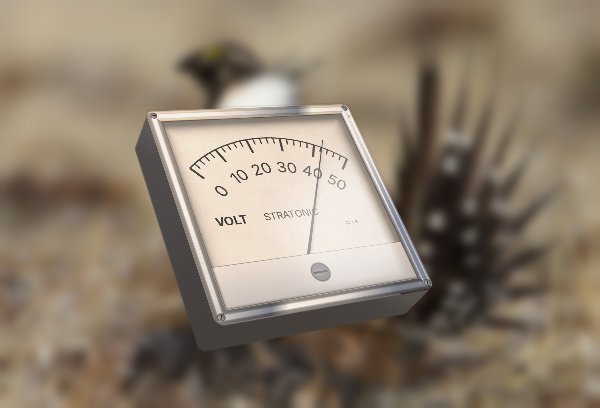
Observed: **42** V
